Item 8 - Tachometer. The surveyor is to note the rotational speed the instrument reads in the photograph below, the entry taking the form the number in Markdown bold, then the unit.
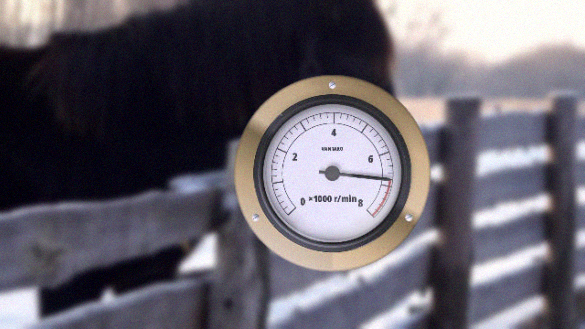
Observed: **6800** rpm
